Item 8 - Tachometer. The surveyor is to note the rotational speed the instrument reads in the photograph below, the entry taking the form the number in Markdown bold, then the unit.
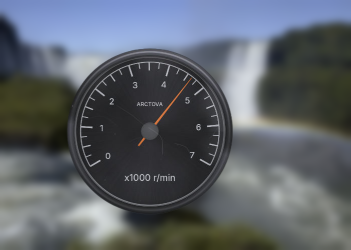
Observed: **4625** rpm
